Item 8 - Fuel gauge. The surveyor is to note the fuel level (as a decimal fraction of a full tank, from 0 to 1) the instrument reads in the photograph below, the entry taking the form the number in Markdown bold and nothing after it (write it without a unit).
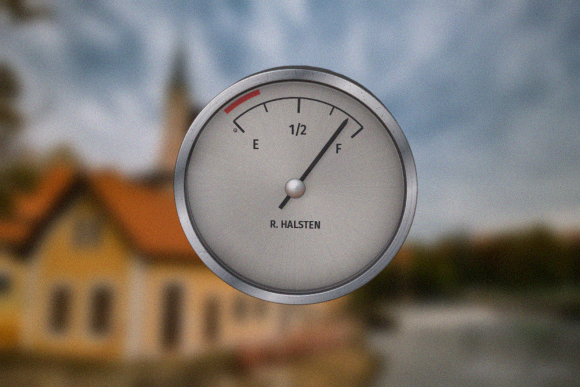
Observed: **0.875**
